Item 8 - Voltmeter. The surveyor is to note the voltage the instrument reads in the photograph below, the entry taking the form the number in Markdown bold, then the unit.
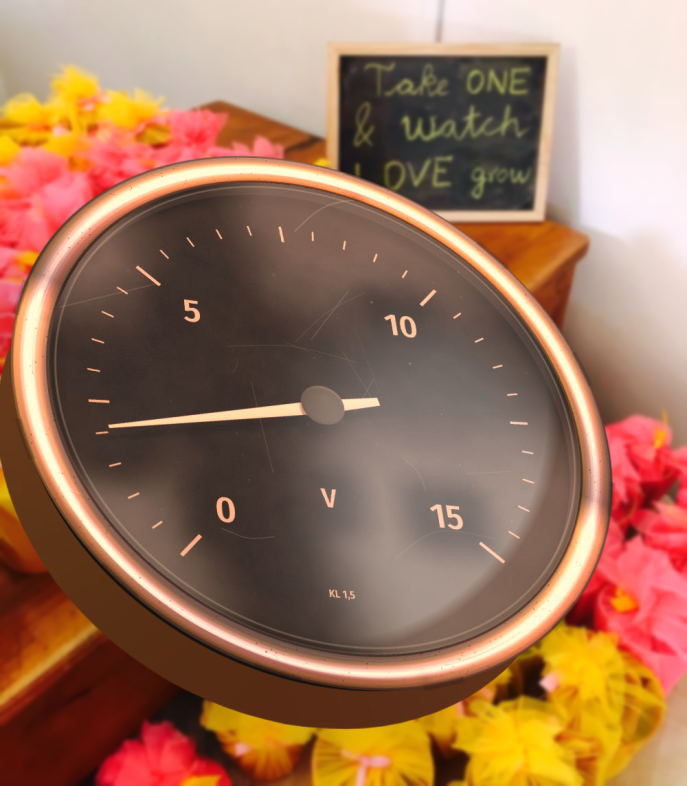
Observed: **2** V
